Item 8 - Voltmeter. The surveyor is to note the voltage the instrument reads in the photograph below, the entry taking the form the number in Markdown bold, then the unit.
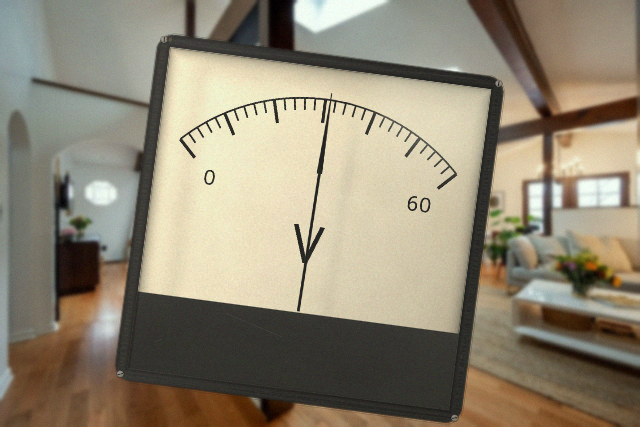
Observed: **31** V
